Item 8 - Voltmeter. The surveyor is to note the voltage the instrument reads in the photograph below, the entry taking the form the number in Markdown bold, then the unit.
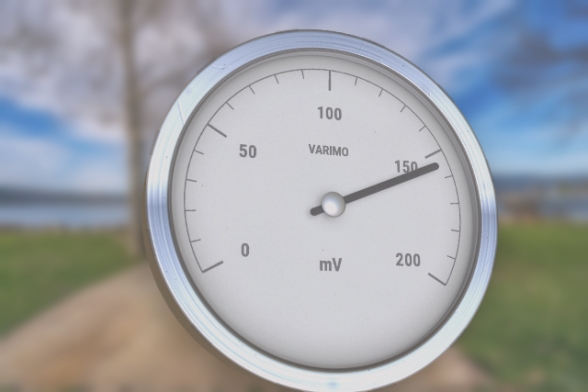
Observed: **155** mV
